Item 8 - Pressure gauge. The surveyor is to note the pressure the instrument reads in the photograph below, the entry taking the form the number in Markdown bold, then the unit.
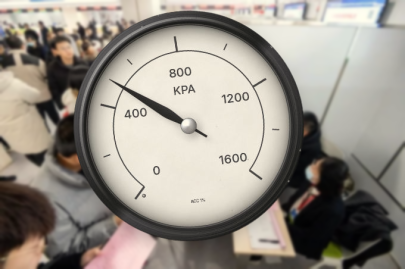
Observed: **500** kPa
